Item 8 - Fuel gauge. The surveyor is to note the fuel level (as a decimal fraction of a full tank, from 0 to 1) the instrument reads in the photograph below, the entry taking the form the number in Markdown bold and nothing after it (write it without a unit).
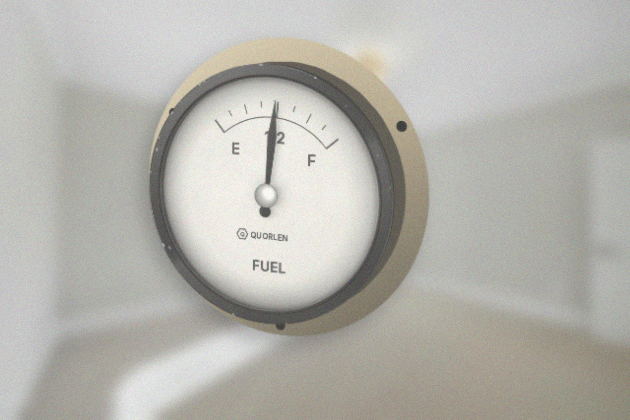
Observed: **0.5**
